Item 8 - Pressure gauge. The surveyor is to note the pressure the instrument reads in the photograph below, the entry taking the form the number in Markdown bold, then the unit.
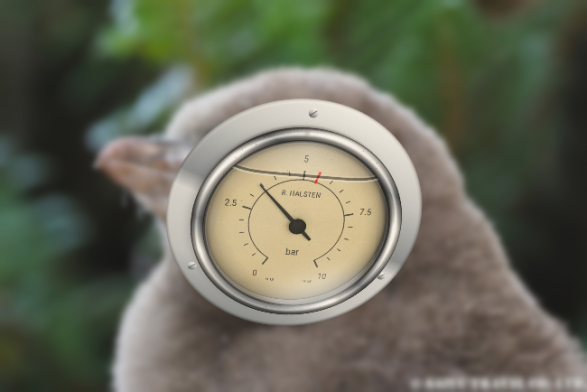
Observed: **3.5** bar
